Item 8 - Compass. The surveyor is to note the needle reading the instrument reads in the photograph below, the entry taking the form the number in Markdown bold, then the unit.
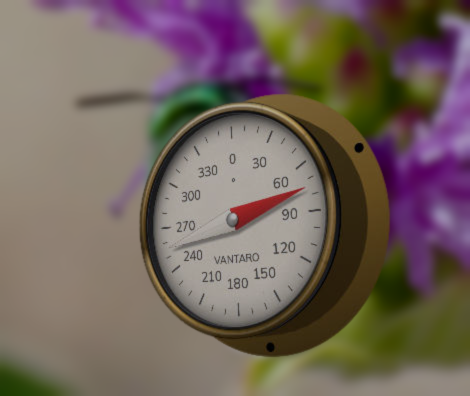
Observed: **75** °
